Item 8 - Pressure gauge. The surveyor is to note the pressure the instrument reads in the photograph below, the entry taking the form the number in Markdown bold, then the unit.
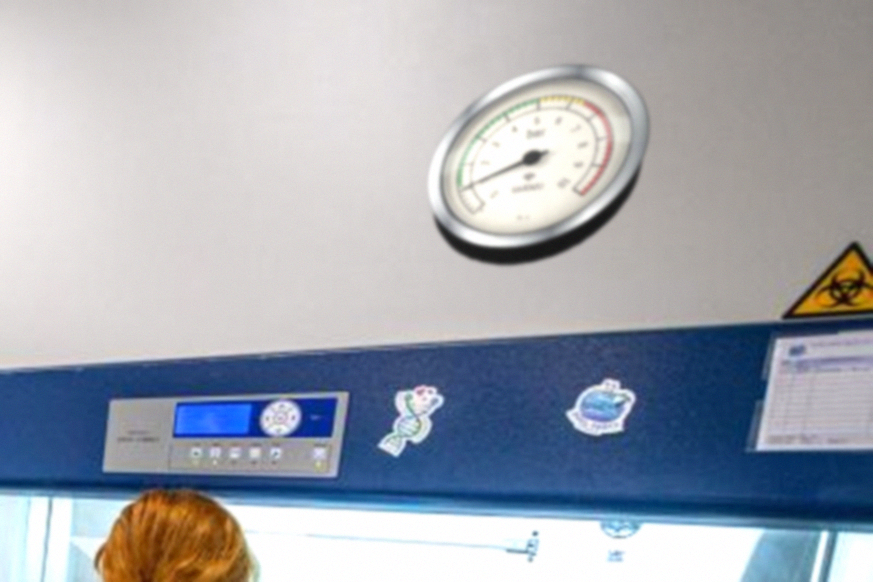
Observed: **1** bar
